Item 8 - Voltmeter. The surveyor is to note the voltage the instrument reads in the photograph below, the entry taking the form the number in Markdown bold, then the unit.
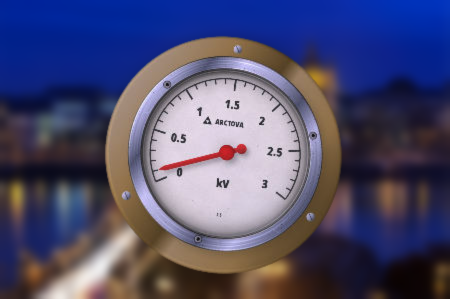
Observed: **0.1** kV
